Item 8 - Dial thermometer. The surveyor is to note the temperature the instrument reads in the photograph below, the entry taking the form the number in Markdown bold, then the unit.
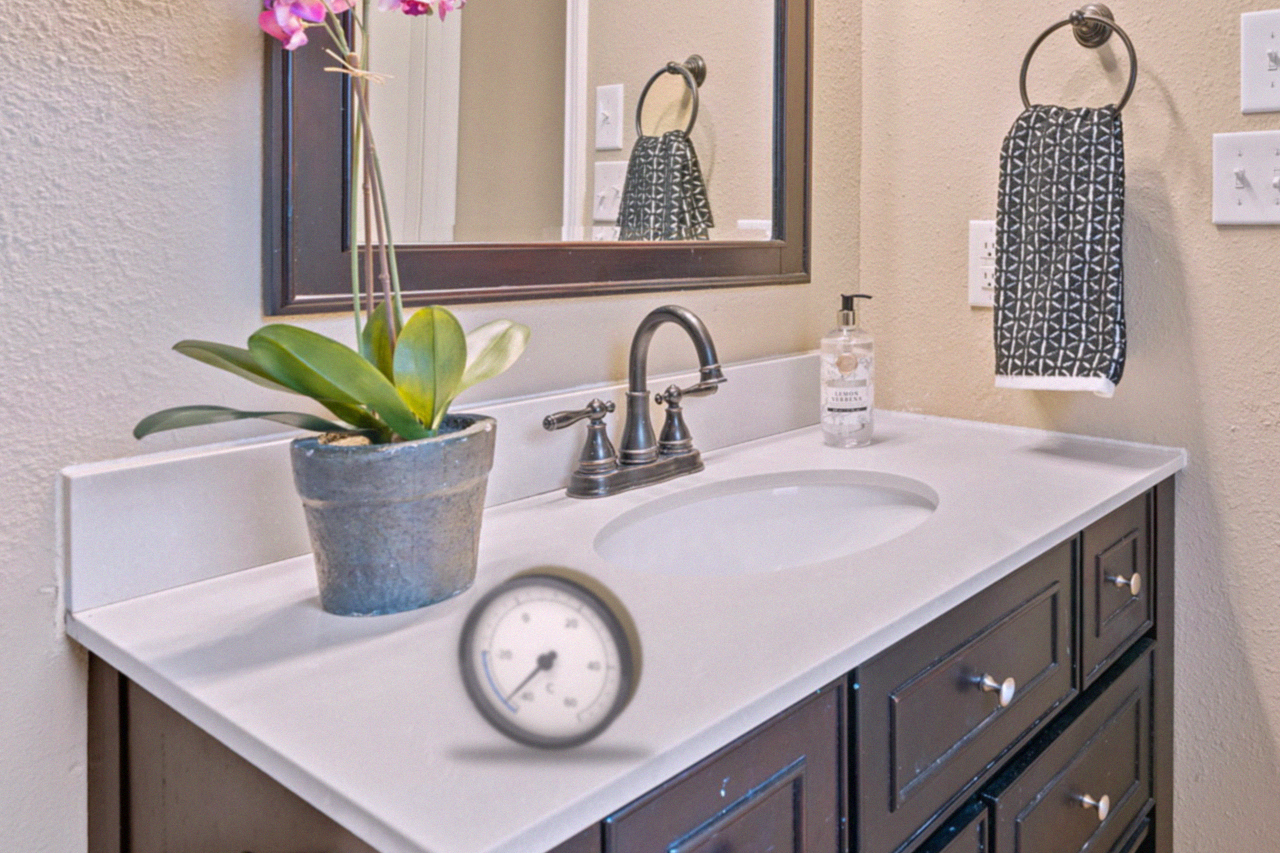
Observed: **-36** °C
